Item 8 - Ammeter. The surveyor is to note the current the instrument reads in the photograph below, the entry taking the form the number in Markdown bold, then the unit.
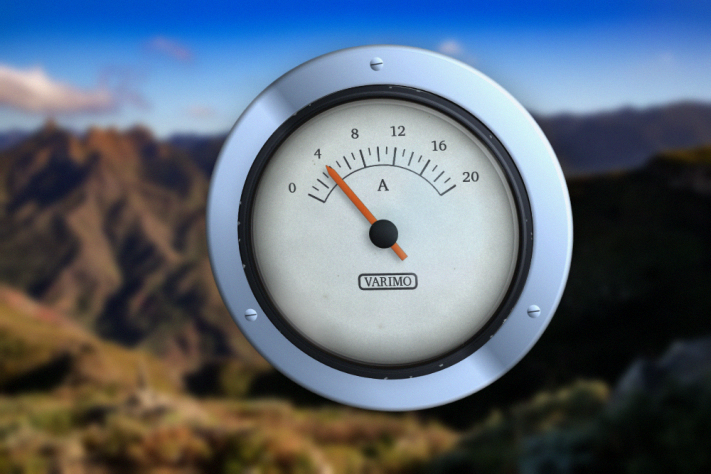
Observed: **4** A
